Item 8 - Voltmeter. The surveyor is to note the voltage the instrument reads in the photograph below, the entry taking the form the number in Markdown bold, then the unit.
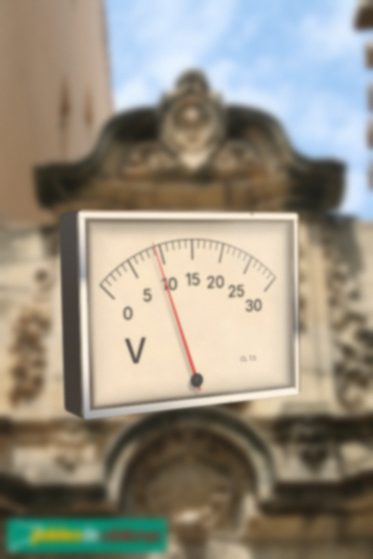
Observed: **9** V
